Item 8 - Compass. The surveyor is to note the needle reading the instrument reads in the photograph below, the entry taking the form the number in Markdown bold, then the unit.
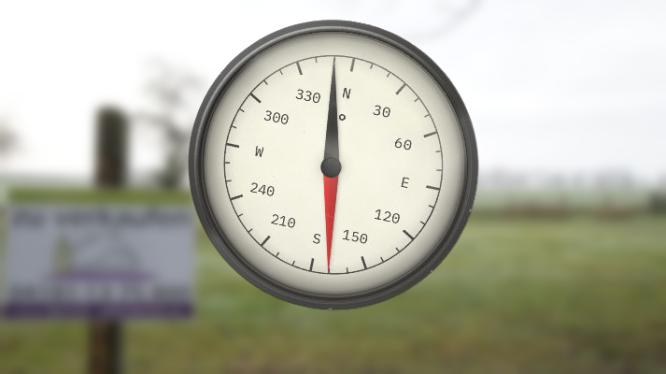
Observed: **170** °
